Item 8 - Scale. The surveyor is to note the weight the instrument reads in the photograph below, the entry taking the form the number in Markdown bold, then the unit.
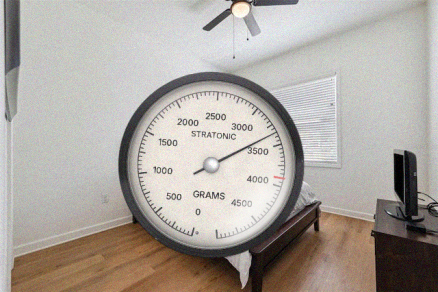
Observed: **3350** g
